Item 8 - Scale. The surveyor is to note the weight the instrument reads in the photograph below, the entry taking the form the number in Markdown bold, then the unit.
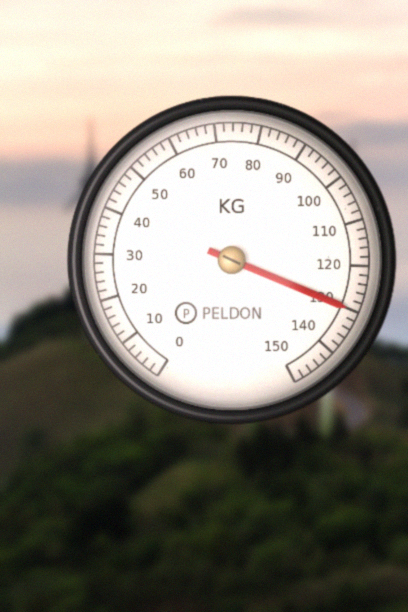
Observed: **130** kg
